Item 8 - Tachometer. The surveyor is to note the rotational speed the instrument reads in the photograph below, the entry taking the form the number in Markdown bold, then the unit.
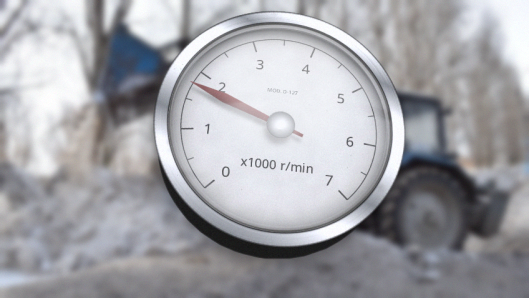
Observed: **1750** rpm
